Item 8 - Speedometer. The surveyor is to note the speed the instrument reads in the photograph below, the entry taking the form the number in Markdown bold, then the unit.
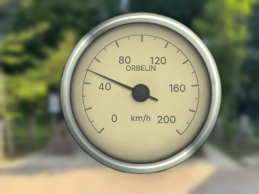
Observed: **50** km/h
